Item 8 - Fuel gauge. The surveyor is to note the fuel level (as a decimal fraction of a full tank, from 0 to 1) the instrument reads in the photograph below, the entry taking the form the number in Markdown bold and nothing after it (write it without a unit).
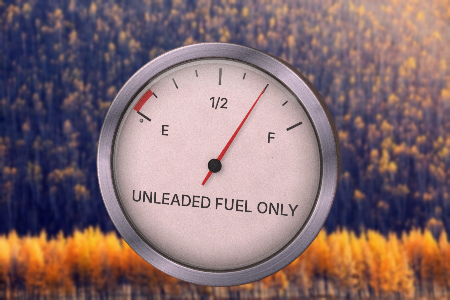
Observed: **0.75**
